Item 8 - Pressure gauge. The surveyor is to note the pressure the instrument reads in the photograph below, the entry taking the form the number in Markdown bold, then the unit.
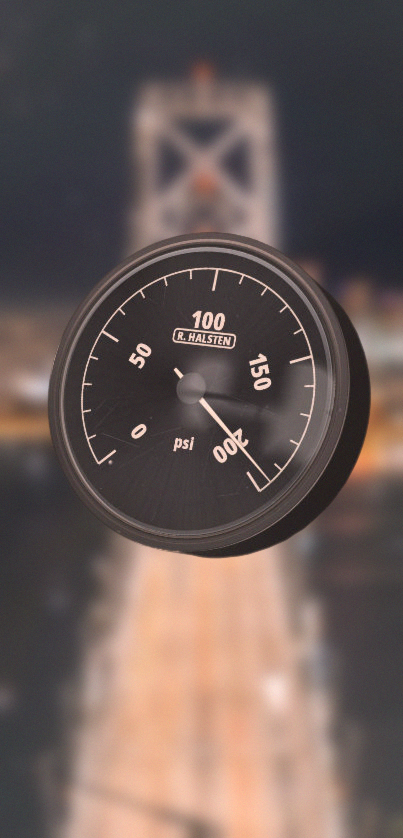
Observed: **195** psi
